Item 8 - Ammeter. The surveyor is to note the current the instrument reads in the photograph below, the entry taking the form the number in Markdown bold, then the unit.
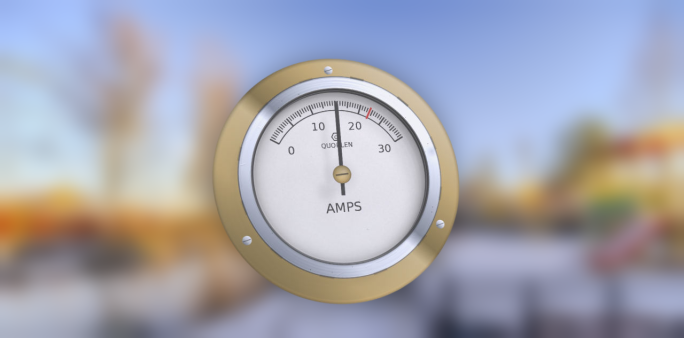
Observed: **15** A
